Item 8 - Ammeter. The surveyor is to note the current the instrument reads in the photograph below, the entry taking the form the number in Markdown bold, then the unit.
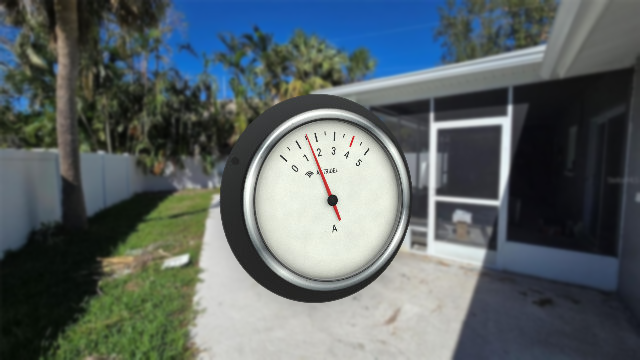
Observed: **1.5** A
